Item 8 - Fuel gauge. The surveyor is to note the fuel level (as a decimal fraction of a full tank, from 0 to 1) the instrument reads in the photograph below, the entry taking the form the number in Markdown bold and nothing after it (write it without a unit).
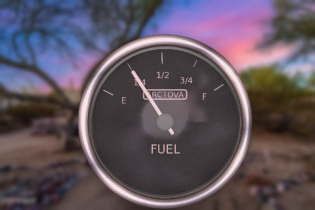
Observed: **0.25**
